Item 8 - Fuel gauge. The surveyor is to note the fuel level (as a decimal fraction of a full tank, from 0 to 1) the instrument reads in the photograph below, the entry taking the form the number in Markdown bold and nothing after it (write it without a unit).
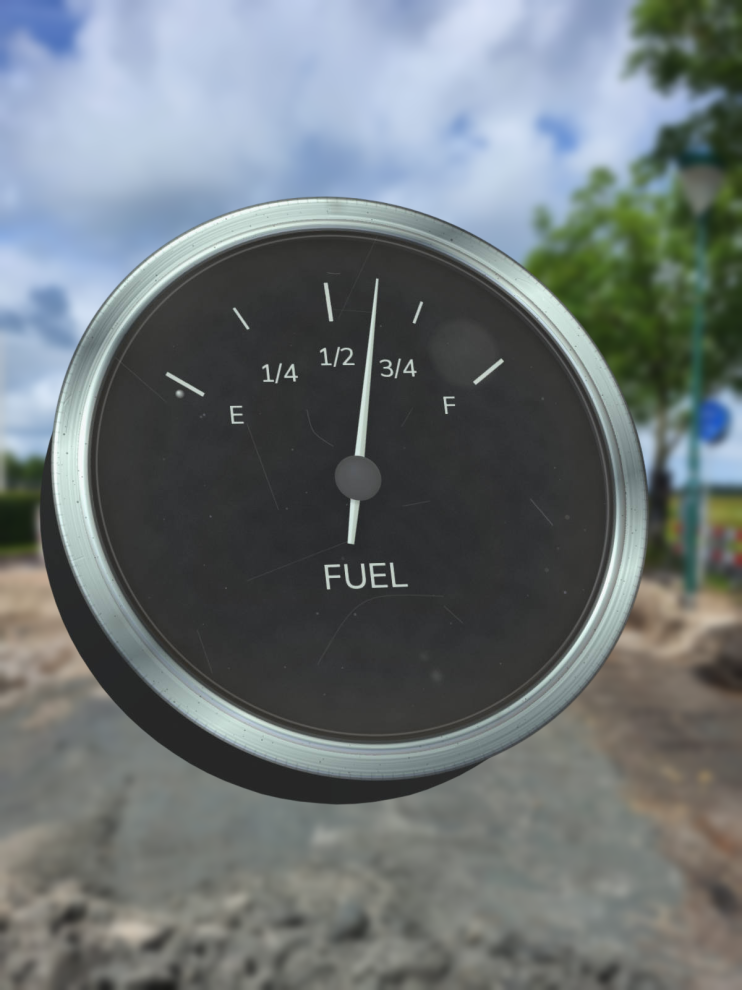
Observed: **0.625**
